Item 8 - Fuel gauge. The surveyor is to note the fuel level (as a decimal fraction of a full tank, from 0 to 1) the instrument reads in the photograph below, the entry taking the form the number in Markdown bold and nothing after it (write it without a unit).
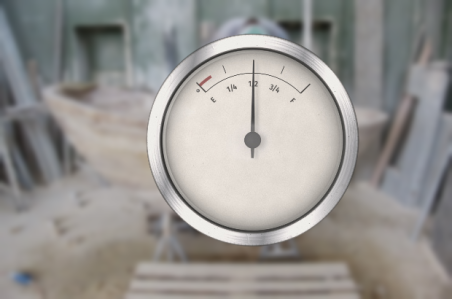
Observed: **0.5**
